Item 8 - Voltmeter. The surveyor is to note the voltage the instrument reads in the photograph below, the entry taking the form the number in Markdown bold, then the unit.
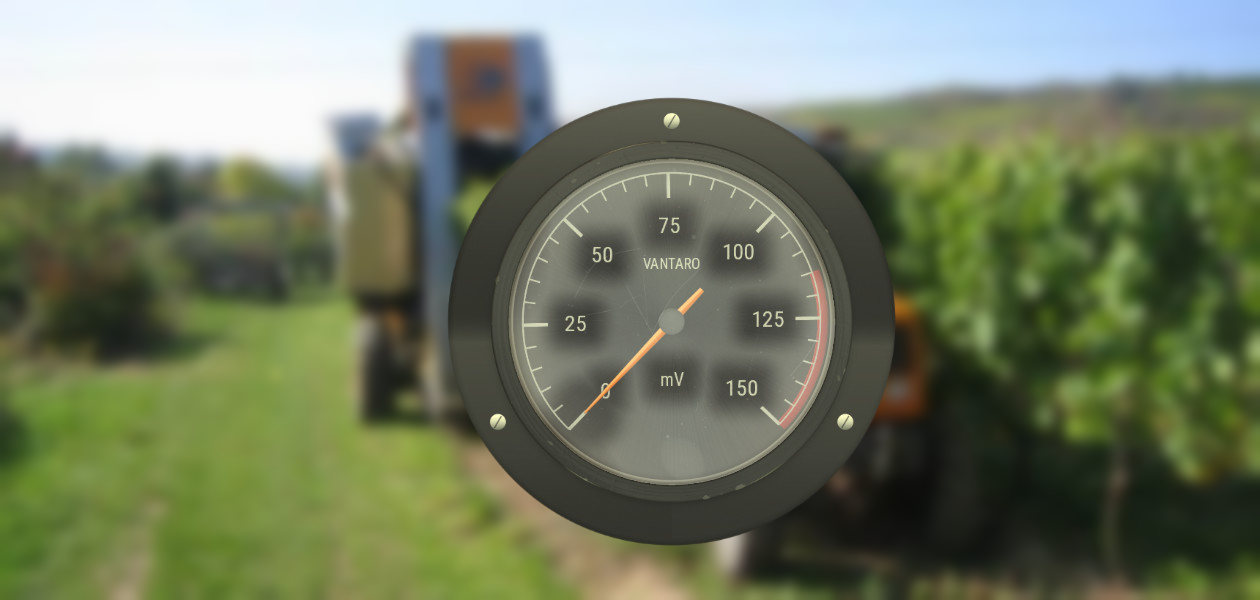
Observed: **0** mV
